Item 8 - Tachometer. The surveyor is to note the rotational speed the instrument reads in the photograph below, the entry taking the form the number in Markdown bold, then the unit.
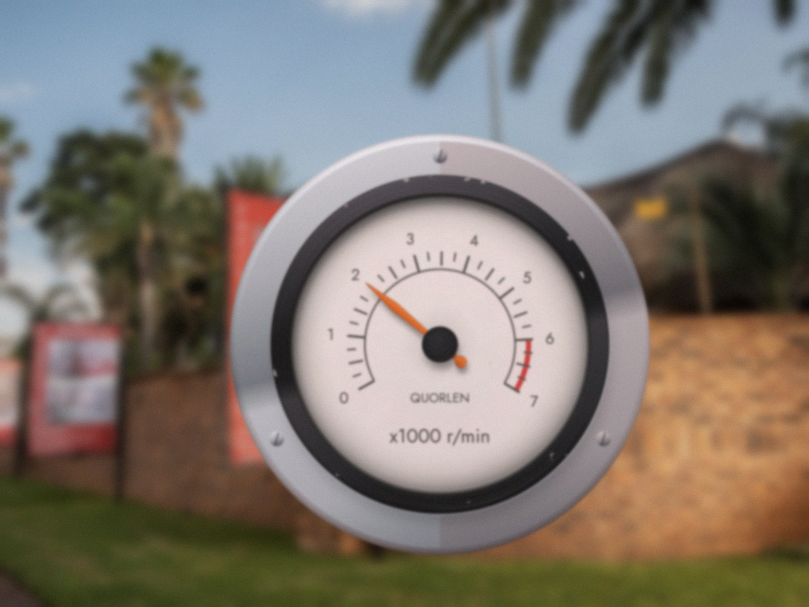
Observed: **2000** rpm
